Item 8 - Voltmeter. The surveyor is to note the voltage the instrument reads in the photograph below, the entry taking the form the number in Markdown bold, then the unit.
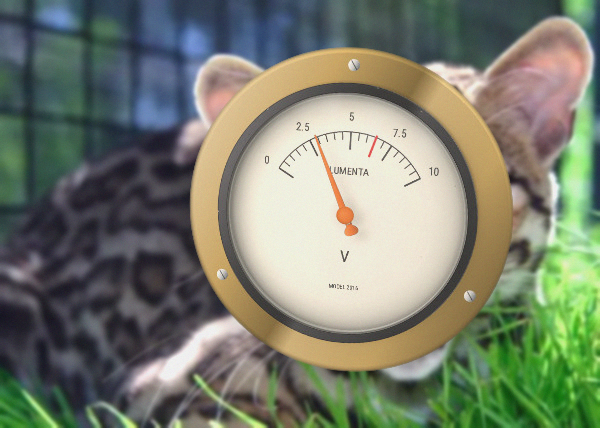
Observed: **3** V
